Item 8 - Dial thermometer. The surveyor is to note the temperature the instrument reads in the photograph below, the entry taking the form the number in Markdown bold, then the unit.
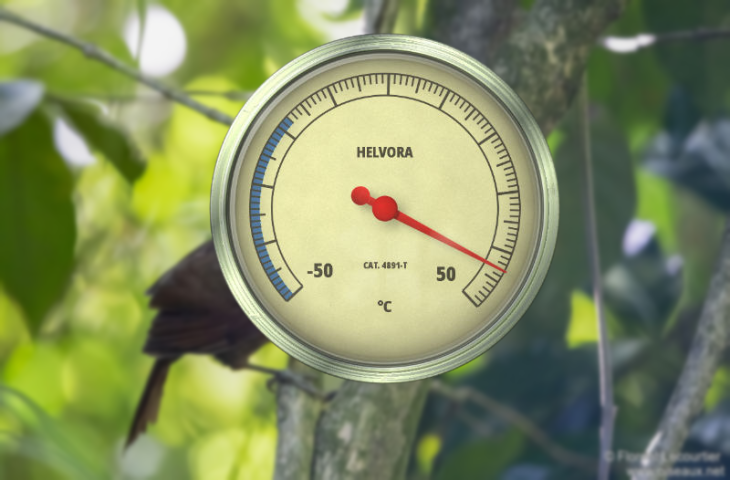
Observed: **43** °C
